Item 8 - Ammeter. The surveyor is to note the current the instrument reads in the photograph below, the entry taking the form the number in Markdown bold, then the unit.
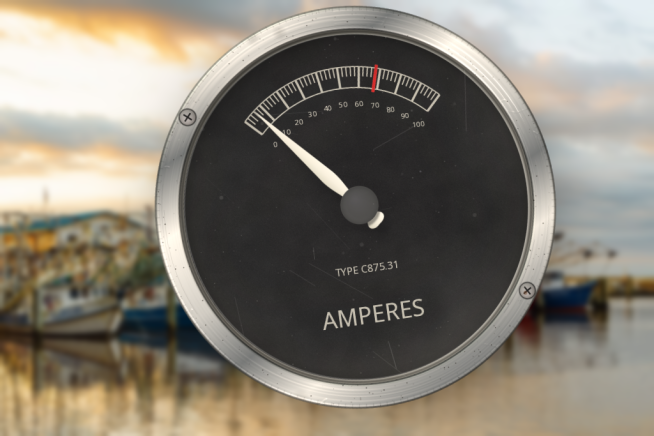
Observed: **6** A
